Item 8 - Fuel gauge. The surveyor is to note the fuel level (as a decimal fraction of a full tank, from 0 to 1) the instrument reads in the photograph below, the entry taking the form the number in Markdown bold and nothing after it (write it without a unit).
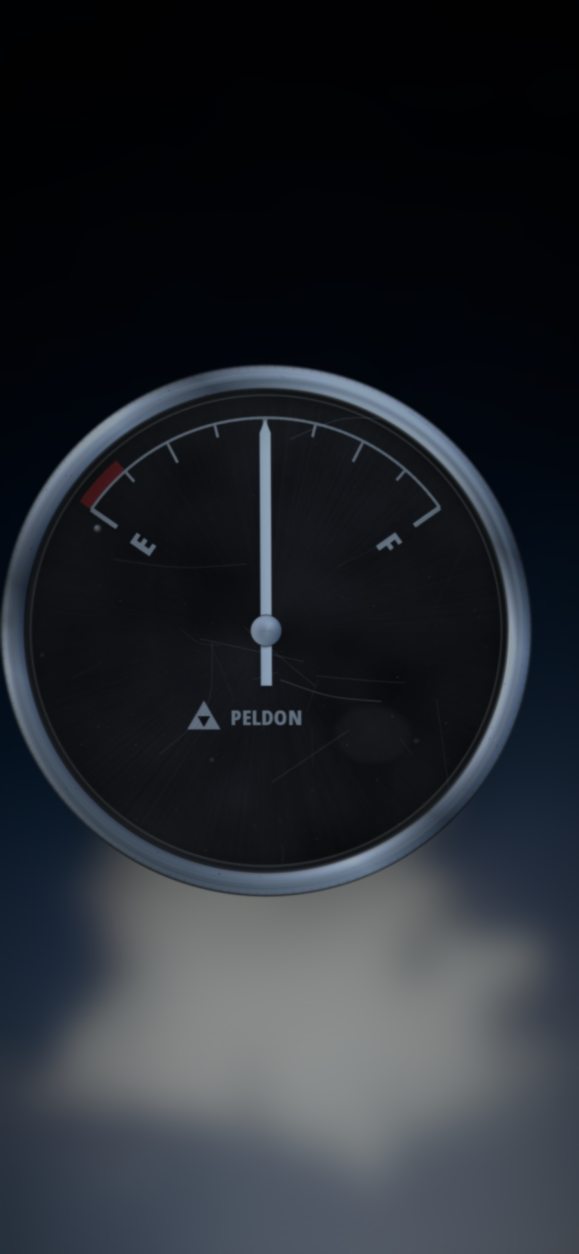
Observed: **0.5**
